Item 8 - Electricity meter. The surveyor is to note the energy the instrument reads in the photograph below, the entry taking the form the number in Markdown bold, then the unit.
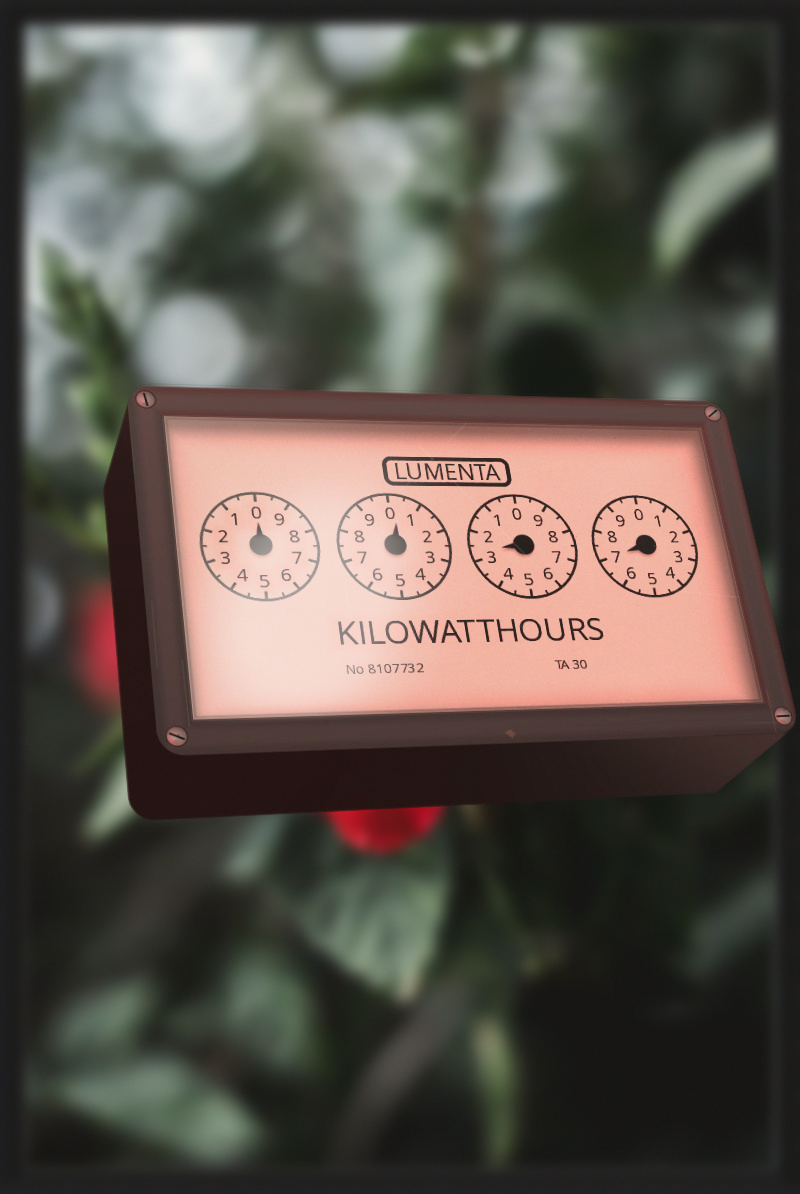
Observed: **27** kWh
